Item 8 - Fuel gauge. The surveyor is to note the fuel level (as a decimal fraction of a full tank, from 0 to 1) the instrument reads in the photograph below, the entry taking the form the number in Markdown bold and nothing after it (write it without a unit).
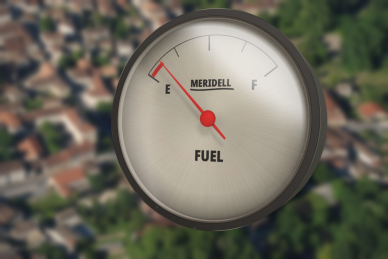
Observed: **0.125**
